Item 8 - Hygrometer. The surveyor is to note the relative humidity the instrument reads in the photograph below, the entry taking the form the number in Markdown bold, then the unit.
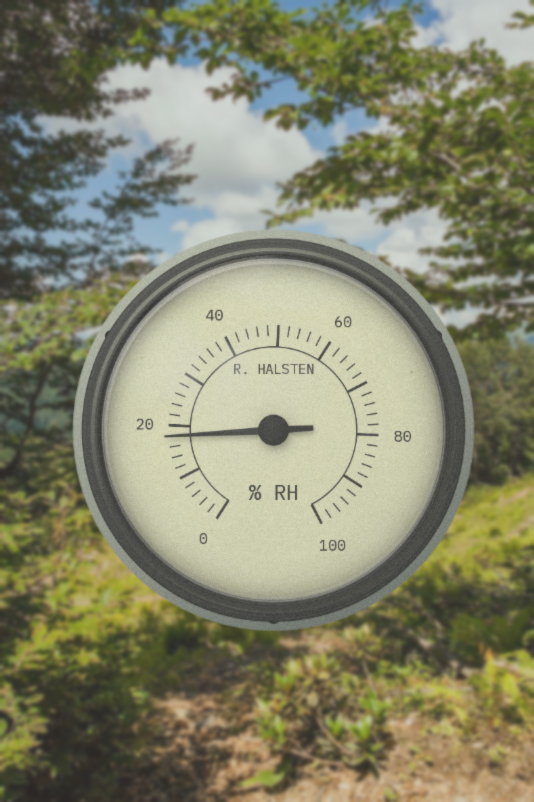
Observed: **18** %
